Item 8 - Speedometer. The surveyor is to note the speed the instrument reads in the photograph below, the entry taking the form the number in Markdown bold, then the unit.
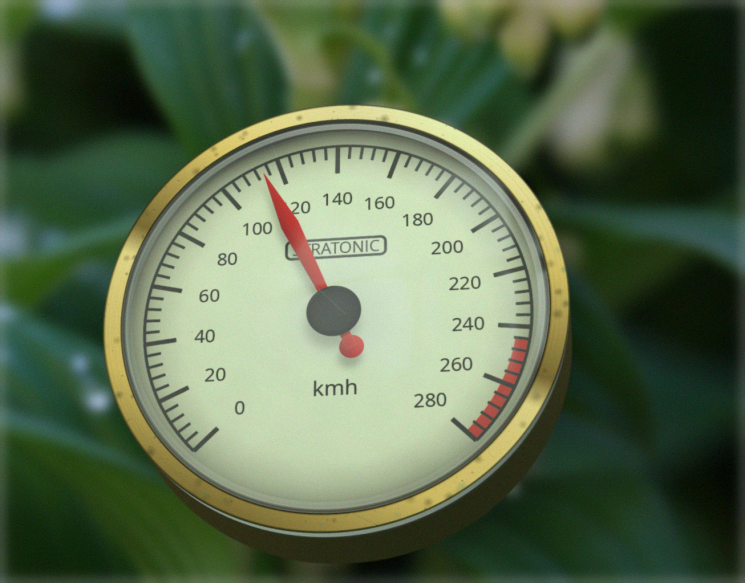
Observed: **114** km/h
